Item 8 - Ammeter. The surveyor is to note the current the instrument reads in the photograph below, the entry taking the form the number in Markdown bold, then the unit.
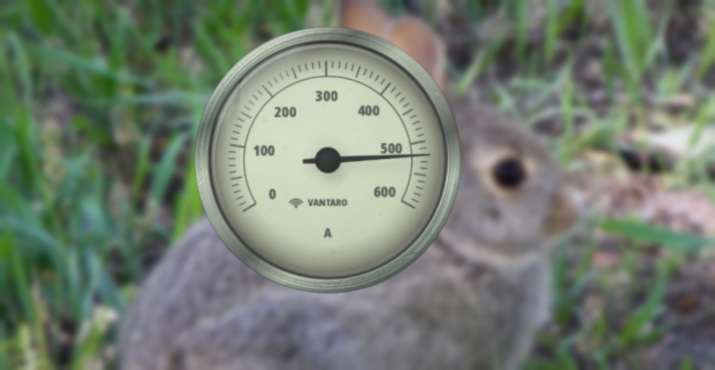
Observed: **520** A
